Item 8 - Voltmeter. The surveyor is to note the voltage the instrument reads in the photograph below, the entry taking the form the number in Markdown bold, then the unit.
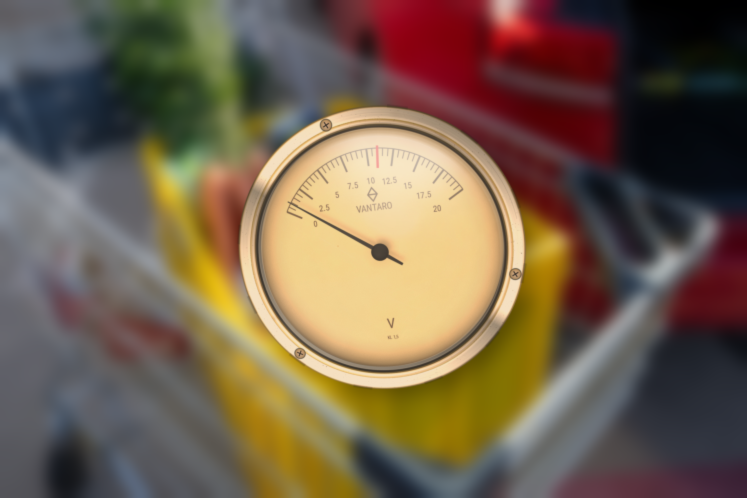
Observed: **1** V
